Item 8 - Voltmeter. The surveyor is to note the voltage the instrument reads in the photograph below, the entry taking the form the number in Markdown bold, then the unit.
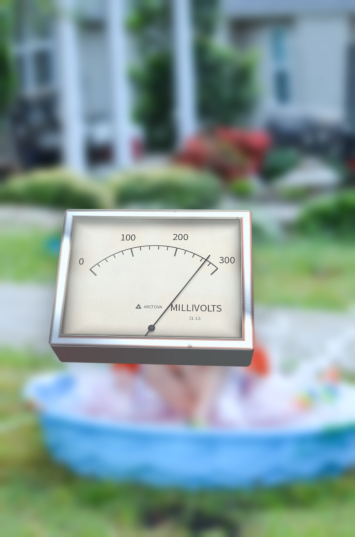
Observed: **270** mV
